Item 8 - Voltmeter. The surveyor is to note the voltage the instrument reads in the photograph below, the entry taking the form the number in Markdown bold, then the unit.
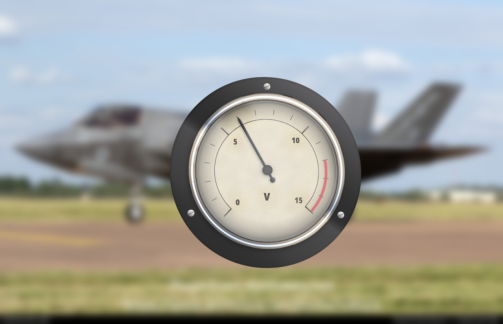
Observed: **6** V
